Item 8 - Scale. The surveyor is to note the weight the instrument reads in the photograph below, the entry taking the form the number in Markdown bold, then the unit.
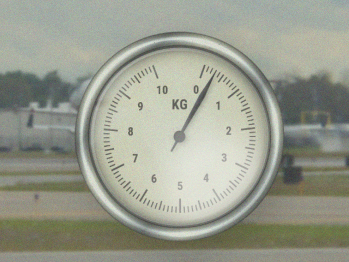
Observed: **0.3** kg
